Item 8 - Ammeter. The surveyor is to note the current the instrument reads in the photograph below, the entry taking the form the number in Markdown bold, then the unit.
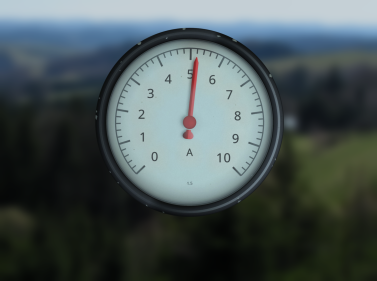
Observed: **5.2** A
